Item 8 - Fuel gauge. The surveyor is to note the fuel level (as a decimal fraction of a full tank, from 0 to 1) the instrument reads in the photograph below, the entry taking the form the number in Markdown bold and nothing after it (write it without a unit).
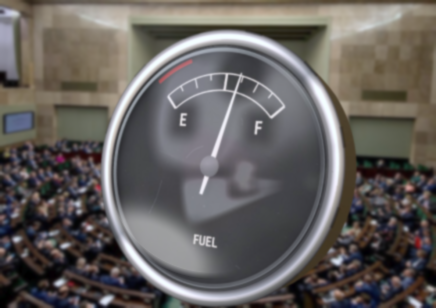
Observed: **0.625**
